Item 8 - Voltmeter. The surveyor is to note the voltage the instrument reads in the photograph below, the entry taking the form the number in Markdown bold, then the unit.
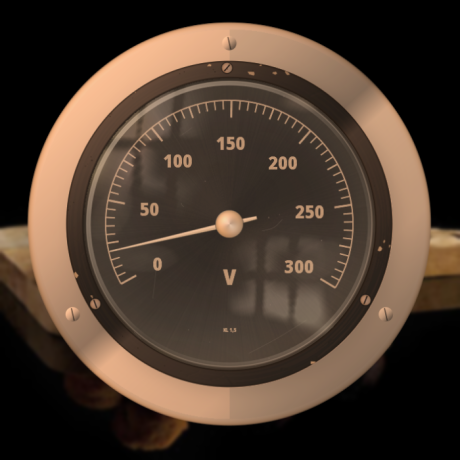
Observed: **20** V
